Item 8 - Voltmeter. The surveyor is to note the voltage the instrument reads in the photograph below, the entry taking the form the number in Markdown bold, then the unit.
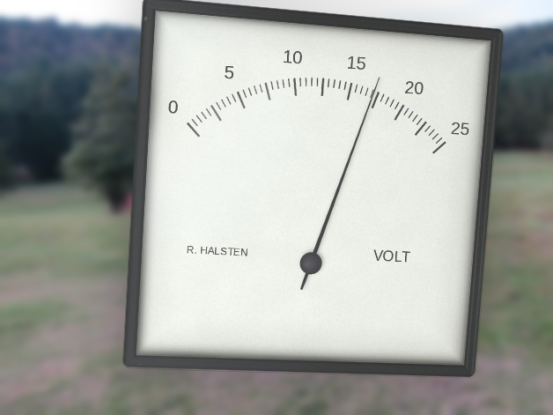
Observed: **17** V
